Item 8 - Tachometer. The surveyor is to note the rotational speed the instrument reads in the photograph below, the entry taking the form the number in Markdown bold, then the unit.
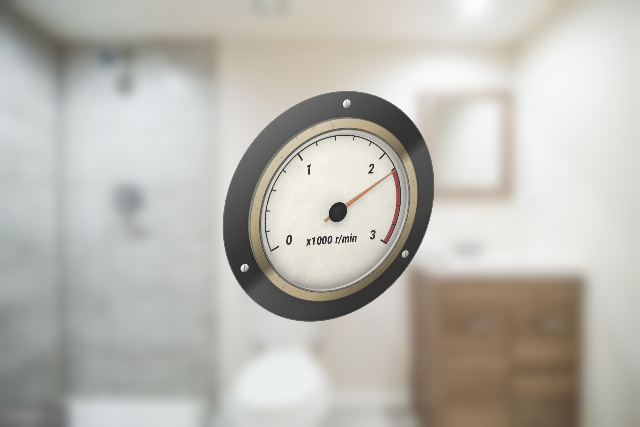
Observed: **2200** rpm
